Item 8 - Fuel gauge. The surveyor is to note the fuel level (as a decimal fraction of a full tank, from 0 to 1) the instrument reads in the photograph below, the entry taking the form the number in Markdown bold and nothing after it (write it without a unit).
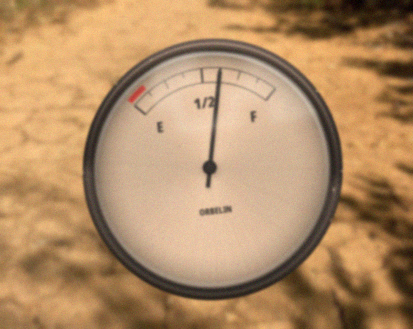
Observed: **0.625**
